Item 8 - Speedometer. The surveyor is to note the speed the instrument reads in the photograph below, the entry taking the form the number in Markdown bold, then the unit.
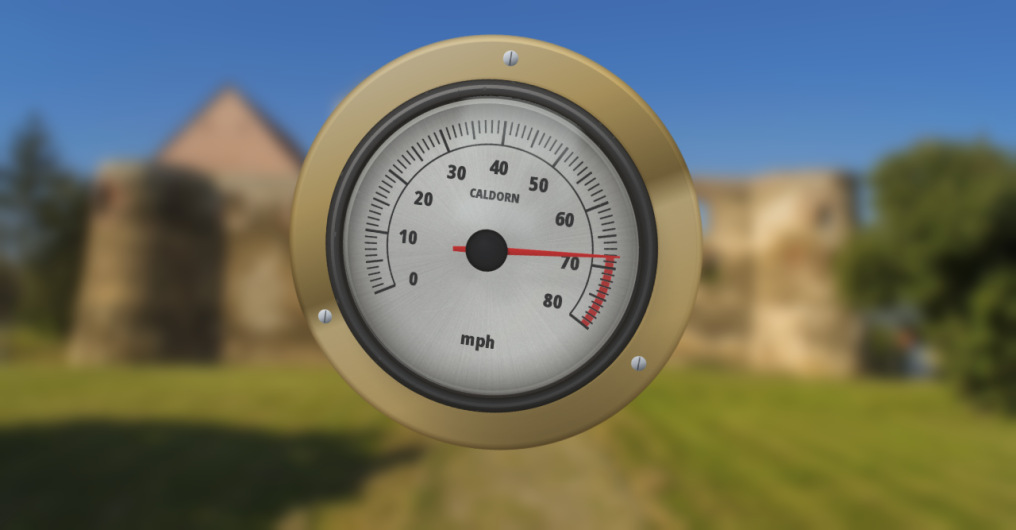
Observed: **68** mph
